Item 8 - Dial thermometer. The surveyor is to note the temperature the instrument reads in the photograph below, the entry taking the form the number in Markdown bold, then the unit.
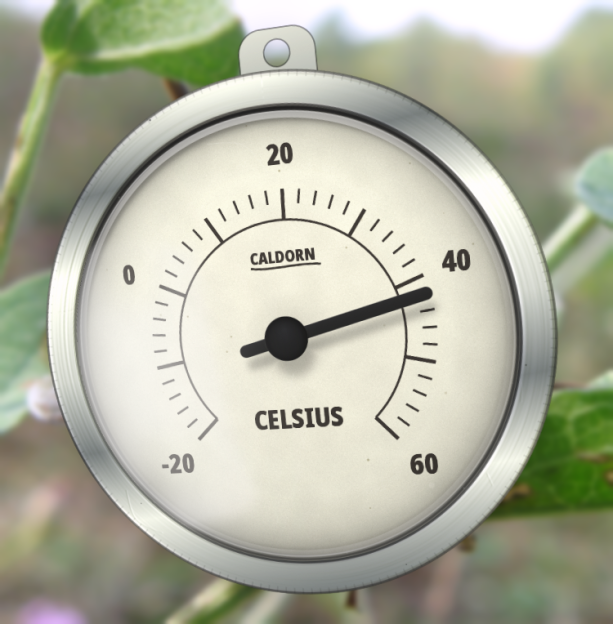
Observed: **42** °C
